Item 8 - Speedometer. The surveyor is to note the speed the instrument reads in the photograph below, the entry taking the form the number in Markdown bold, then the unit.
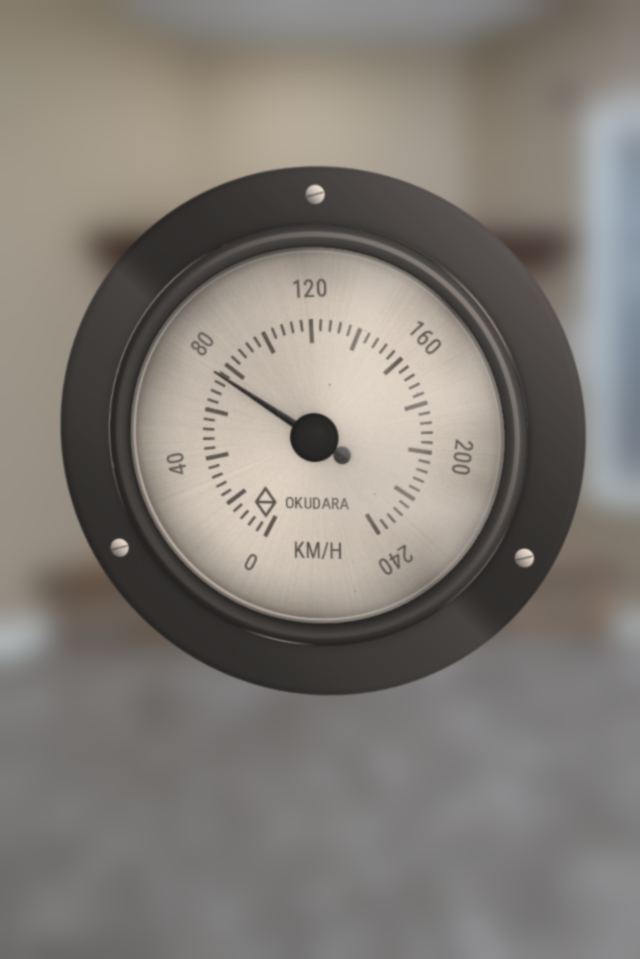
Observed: **76** km/h
